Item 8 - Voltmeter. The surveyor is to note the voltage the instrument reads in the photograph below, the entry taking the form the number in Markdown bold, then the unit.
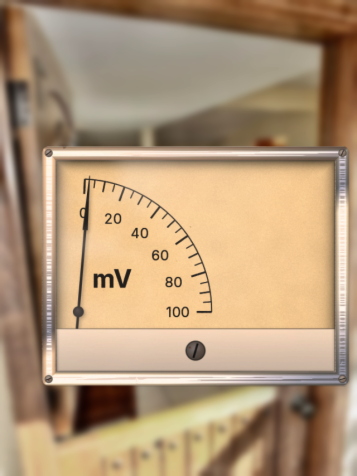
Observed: **2.5** mV
